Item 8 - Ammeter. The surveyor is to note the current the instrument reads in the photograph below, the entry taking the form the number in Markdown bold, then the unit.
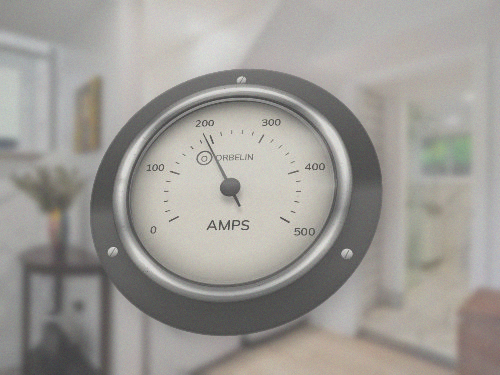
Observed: **190** A
